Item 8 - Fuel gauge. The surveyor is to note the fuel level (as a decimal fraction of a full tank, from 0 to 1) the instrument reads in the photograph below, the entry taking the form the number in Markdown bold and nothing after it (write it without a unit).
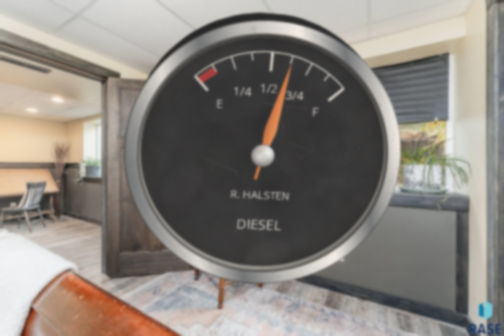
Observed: **0.625**
